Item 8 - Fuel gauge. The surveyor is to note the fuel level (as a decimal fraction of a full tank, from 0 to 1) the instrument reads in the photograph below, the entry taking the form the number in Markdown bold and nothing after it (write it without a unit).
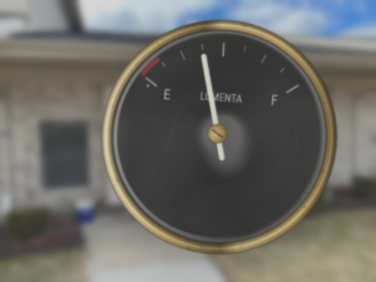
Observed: **0.375**
